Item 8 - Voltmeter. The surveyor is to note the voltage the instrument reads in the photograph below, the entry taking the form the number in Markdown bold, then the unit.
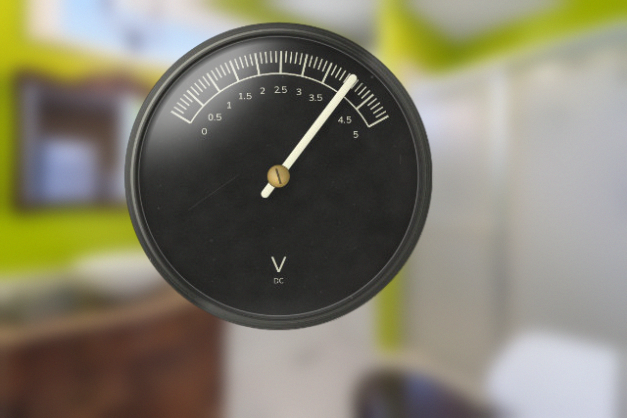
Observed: **4** V
